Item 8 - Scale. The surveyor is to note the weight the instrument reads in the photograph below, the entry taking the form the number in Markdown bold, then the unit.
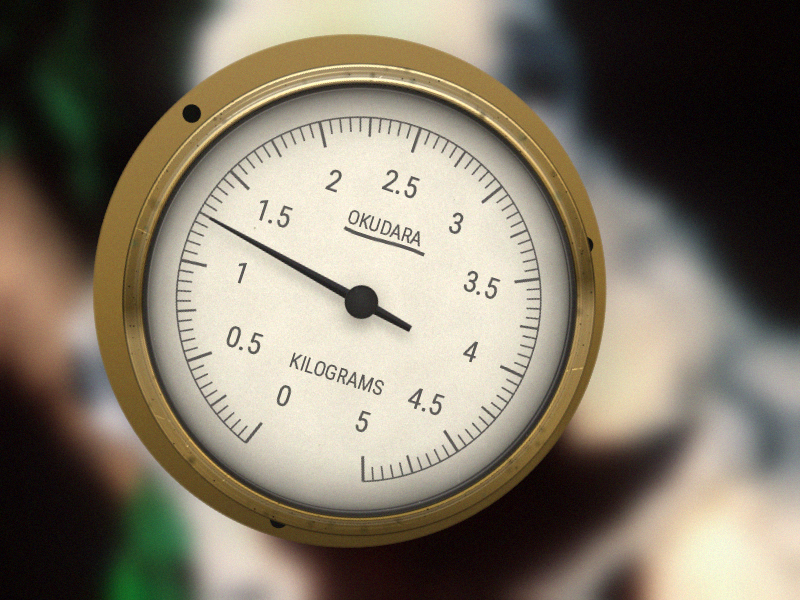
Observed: **1.25** kg
